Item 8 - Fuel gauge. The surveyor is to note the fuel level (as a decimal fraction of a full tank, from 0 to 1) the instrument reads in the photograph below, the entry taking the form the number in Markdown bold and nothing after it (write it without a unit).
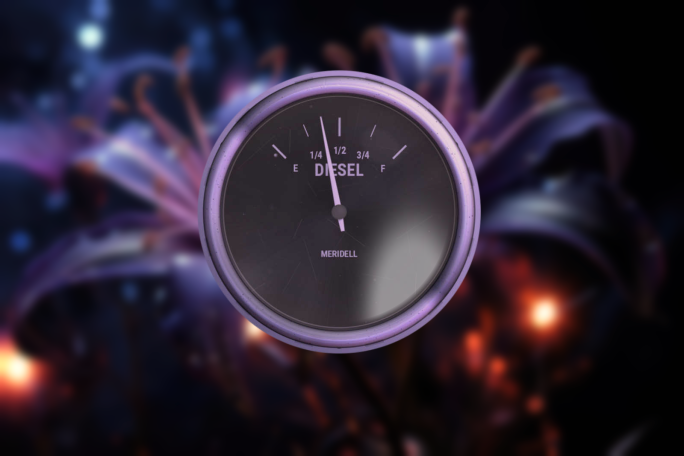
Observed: **0.375**
